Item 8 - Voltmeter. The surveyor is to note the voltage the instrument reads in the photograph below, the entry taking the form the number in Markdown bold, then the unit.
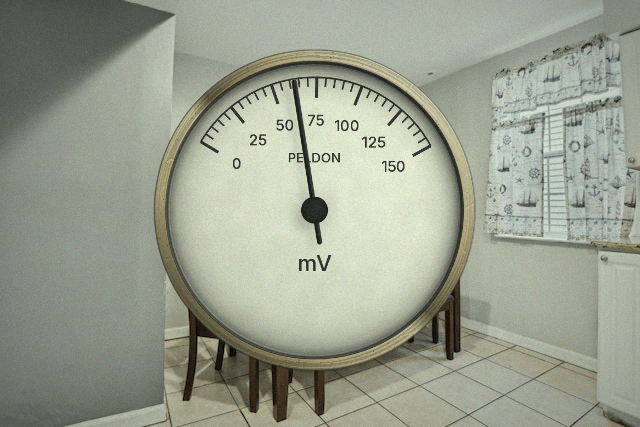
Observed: **62.5** mV
